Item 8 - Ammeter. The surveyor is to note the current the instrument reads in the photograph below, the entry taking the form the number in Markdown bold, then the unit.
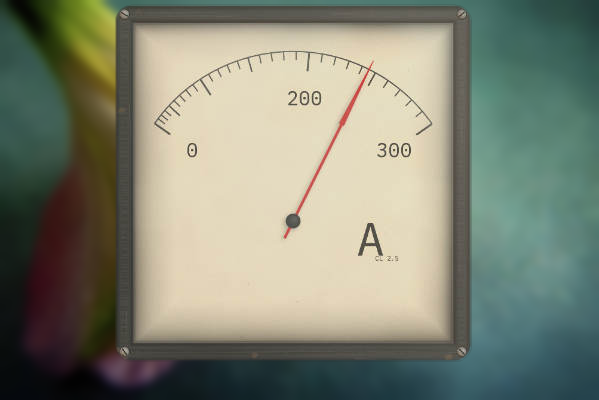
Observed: **245** A
